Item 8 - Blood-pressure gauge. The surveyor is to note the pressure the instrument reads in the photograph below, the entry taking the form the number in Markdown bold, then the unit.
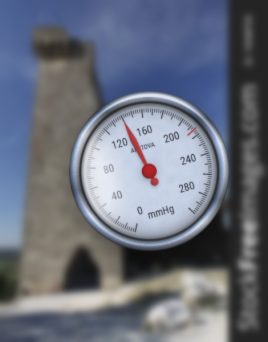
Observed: **140** mmHg
